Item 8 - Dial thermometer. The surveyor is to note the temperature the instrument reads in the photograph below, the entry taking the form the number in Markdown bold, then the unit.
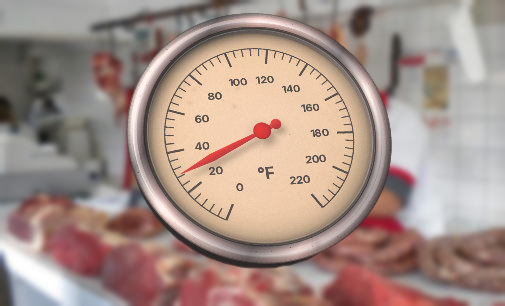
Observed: **28** °F
